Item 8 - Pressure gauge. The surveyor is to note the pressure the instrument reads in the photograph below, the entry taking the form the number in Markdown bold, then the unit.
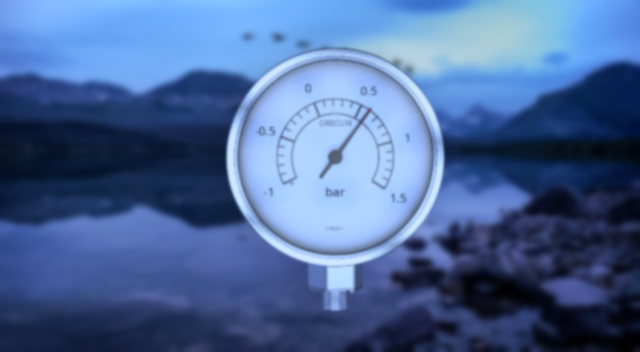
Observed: **0.6** bar
